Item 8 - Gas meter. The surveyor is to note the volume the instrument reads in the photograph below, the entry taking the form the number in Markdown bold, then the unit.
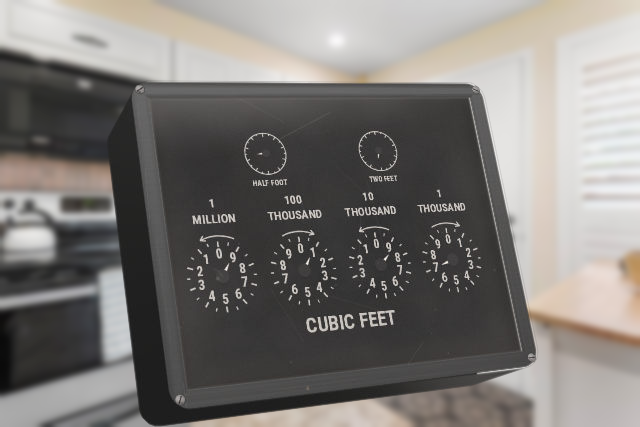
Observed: **908700** ft³
